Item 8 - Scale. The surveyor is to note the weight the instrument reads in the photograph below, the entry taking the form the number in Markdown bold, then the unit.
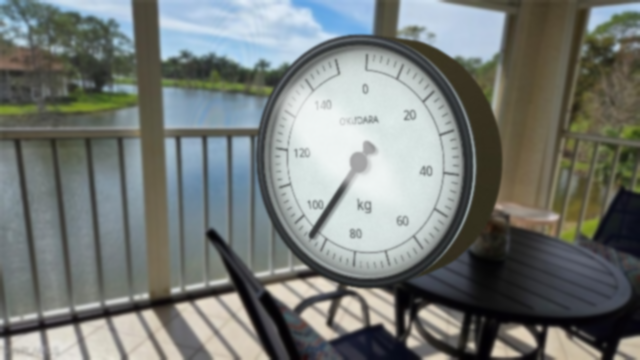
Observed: **94** kg
